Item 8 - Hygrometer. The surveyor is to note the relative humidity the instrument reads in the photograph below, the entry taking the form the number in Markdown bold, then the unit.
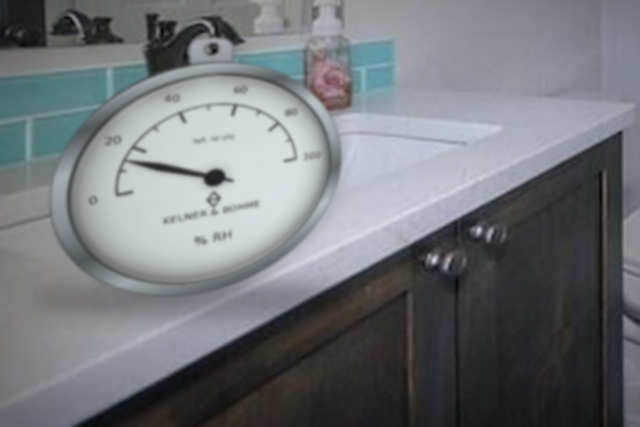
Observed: **15** %
